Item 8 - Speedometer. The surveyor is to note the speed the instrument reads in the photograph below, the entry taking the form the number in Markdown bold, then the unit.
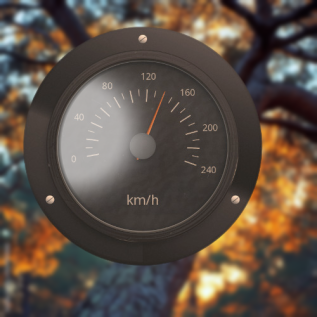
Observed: **140** km/h
